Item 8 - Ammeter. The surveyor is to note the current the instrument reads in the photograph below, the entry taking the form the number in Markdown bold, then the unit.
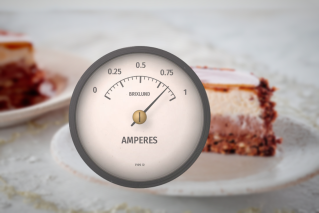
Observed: **0.85** A
